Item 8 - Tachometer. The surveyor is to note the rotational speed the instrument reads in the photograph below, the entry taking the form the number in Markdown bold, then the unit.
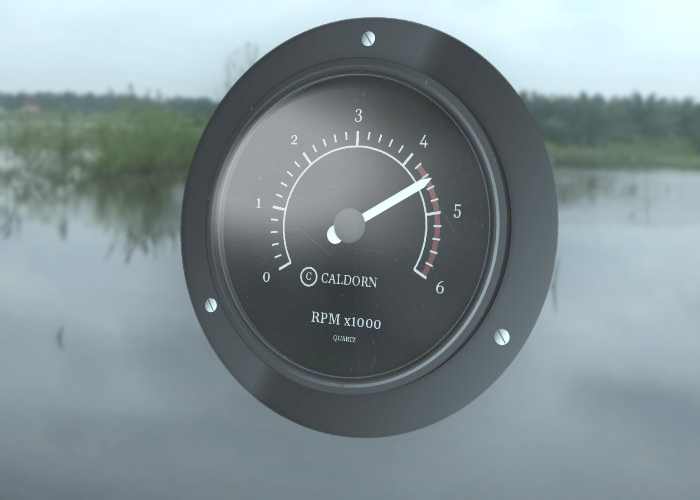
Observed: **4500** rpm
